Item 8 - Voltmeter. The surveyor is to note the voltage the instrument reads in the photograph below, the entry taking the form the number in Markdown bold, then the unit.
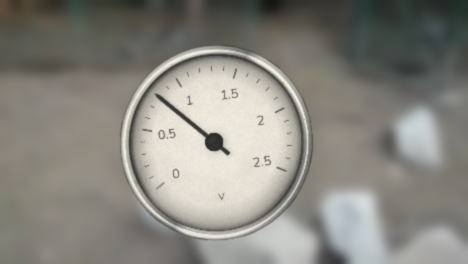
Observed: **0.8** V
